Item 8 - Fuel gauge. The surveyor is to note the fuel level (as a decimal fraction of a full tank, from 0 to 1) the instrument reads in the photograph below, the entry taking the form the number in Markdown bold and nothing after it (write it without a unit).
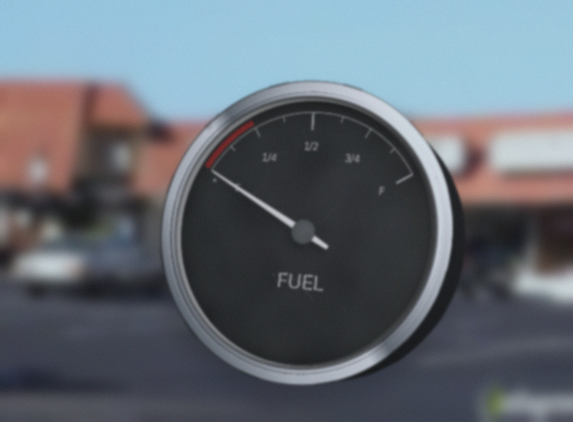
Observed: **0**
